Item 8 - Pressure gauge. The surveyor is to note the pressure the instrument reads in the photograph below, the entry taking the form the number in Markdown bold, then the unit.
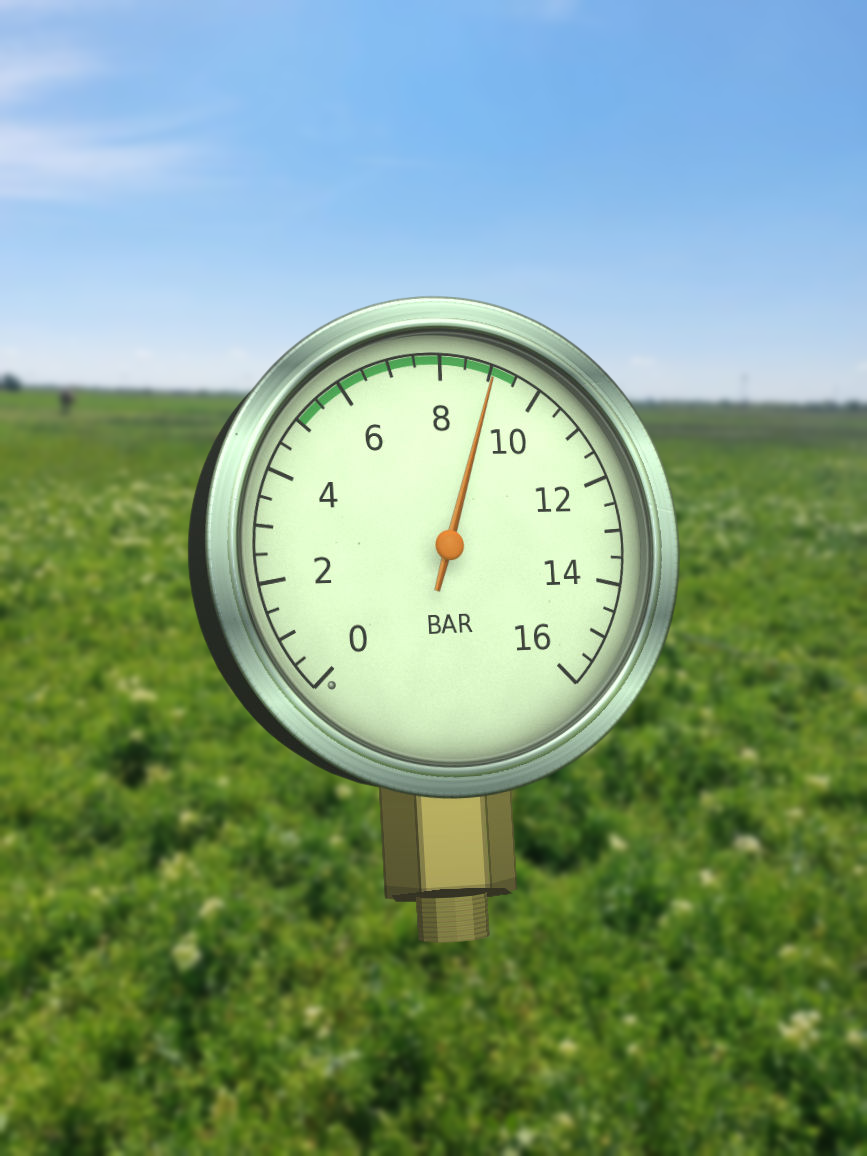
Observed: **9** bar
